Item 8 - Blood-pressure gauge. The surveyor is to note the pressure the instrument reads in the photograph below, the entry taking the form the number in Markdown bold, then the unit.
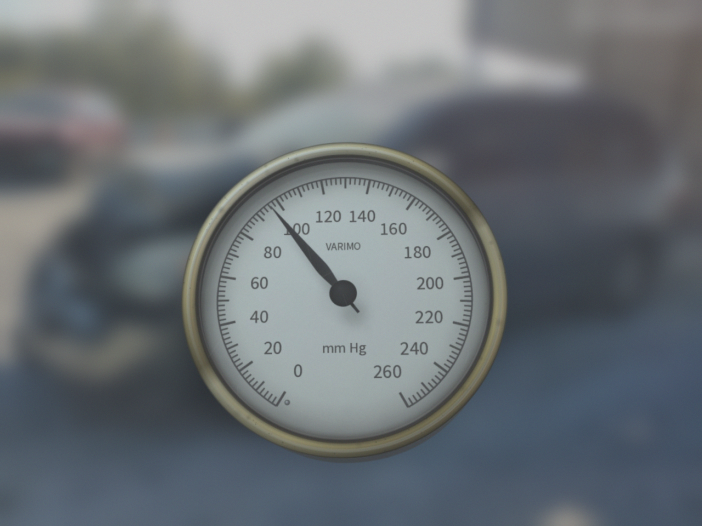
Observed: **96** mmHg
